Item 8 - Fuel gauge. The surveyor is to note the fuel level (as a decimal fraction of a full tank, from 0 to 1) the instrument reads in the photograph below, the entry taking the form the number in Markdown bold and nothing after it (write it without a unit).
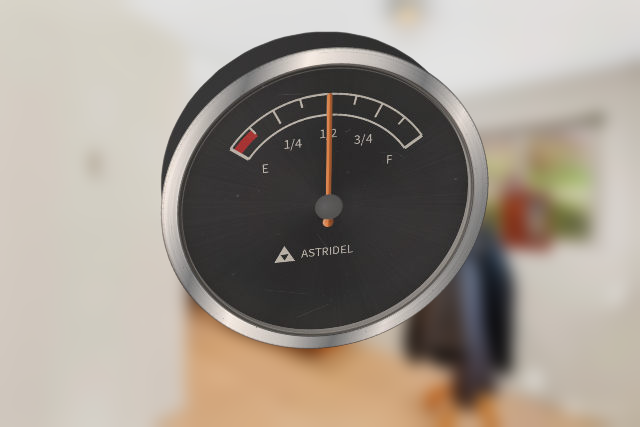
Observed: **0.5**
